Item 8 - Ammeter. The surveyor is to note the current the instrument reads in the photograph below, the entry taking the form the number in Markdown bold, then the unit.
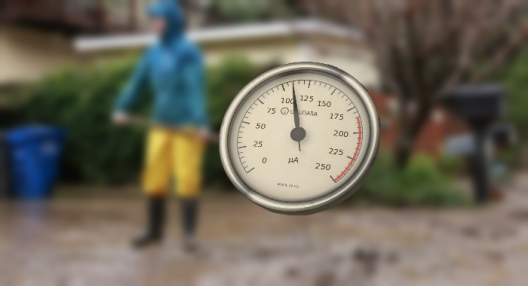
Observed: **110** µA
